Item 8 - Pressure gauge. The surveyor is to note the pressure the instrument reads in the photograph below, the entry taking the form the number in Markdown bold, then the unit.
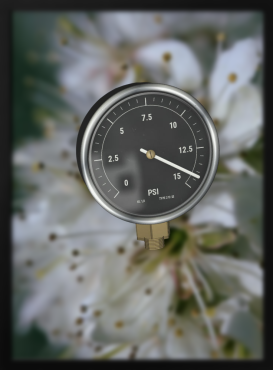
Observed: **14.25** psi
